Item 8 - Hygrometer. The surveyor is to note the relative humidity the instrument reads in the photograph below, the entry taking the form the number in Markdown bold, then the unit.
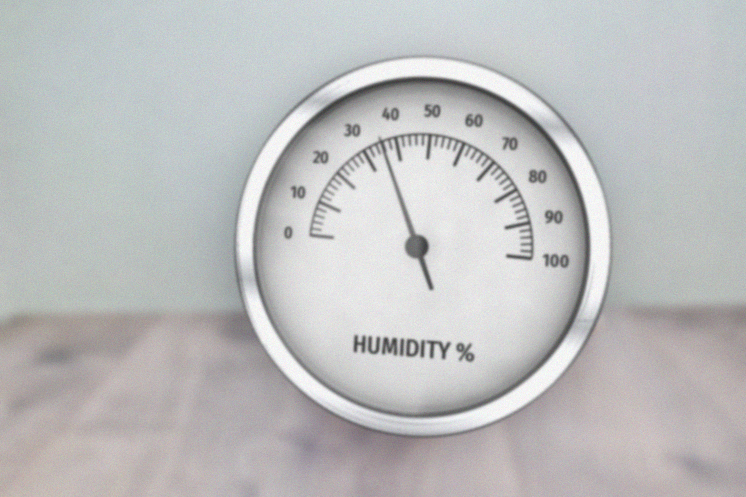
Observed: **36** %
